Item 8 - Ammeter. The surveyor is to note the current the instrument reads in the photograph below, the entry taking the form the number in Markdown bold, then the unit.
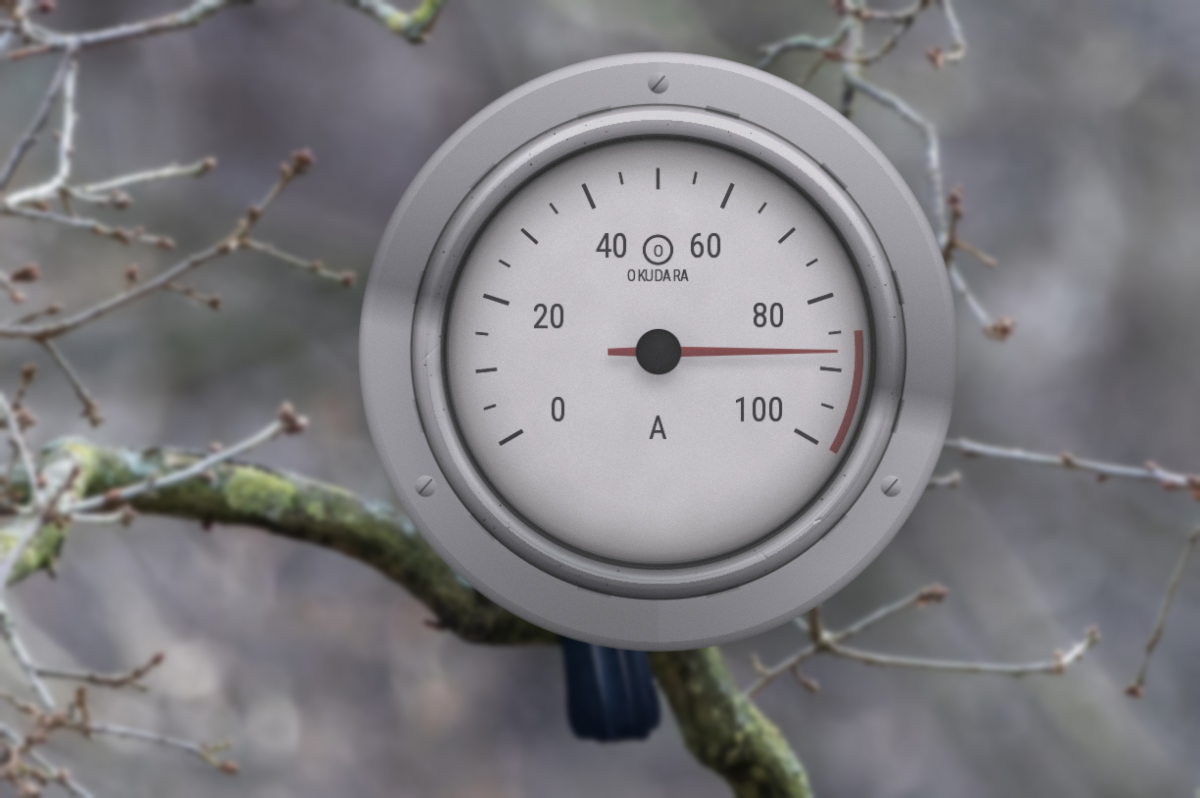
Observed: **87.5** A
